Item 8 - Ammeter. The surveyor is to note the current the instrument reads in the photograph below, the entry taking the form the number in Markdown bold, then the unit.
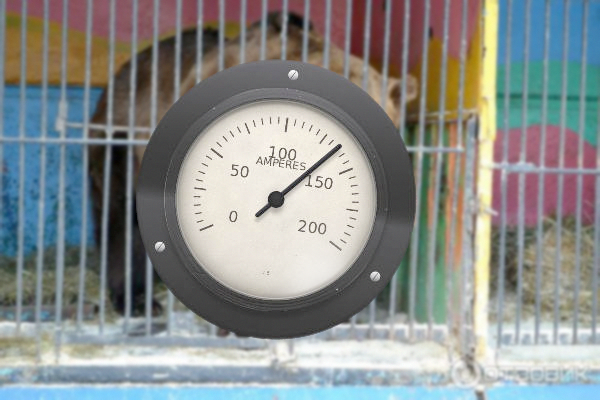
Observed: **135** A
